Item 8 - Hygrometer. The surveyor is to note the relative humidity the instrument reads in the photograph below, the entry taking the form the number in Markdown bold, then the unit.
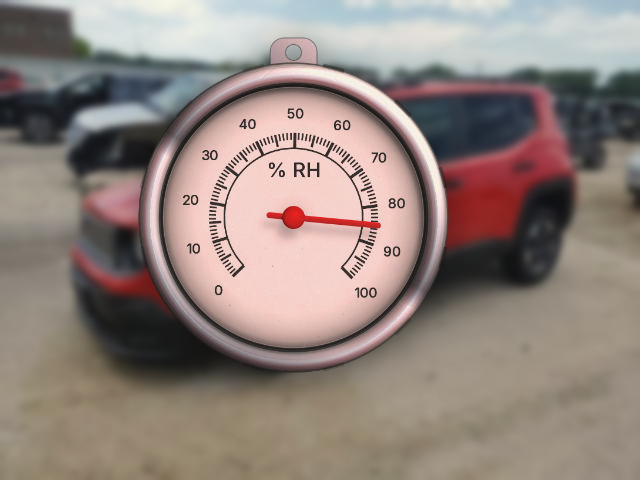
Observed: **85** %
